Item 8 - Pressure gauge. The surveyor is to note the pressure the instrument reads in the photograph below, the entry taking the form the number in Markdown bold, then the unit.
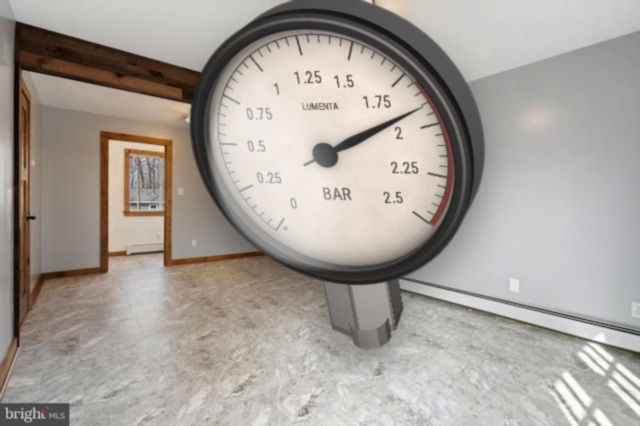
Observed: **1.9** bar
